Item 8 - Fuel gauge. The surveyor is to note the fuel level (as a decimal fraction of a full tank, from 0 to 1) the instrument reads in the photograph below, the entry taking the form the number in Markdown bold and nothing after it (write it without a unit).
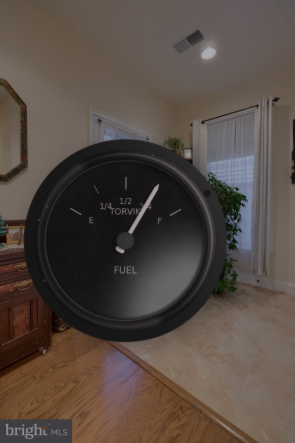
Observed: **0.75**
